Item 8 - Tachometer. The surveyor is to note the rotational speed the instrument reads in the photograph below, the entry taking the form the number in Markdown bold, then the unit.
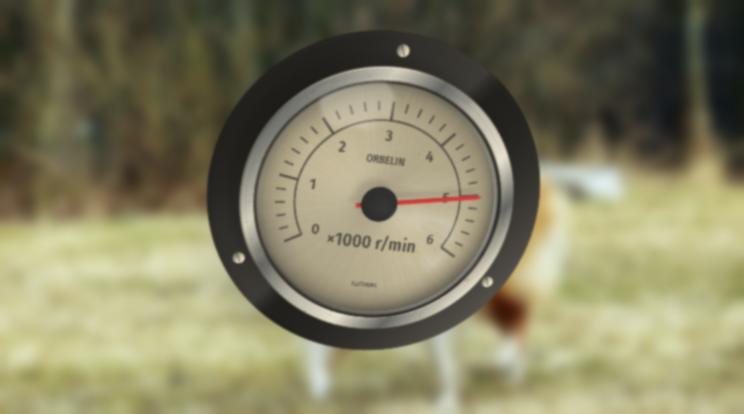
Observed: **5000** rpm
